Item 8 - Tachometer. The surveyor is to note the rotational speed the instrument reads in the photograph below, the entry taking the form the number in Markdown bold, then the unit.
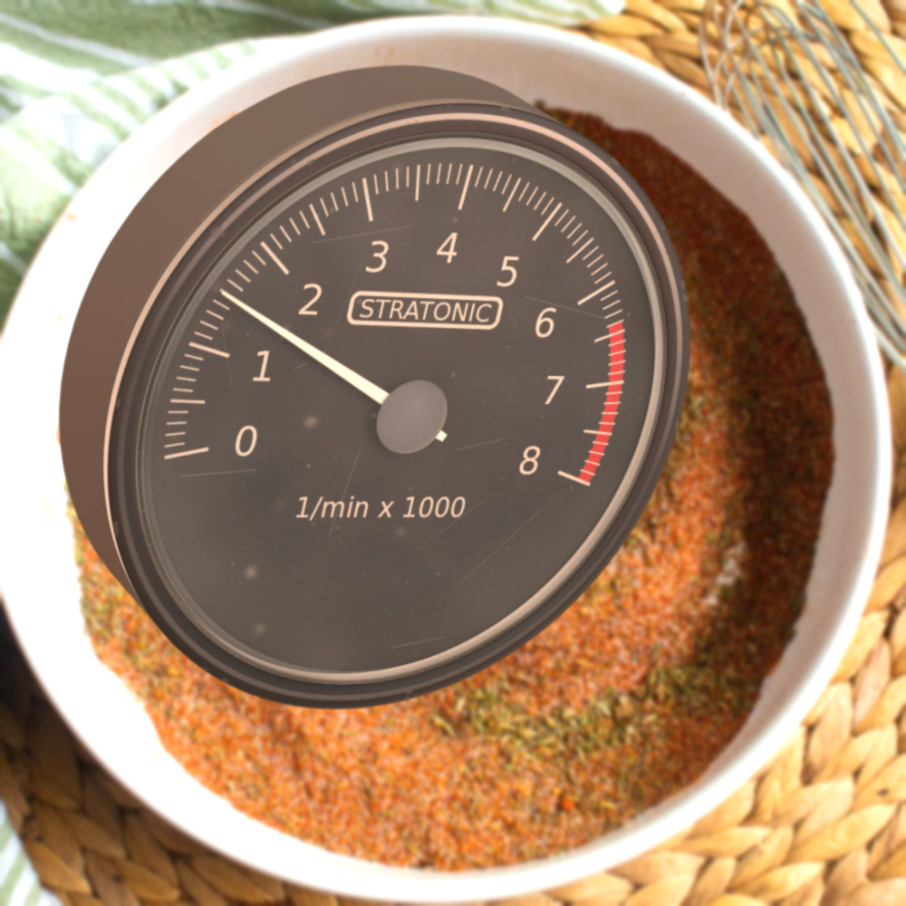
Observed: **1500** rpm
